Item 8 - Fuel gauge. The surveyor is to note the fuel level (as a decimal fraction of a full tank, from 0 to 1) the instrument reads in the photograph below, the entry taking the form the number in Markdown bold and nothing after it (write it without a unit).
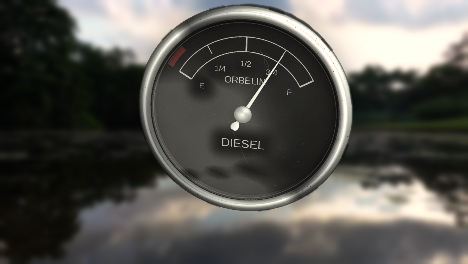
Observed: **0.75**
